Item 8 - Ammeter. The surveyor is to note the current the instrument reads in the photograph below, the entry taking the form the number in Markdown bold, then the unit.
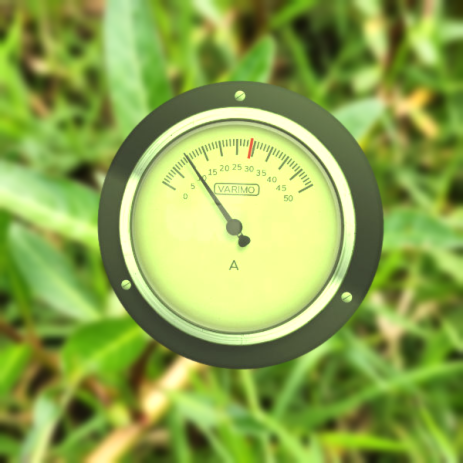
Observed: **10** A
